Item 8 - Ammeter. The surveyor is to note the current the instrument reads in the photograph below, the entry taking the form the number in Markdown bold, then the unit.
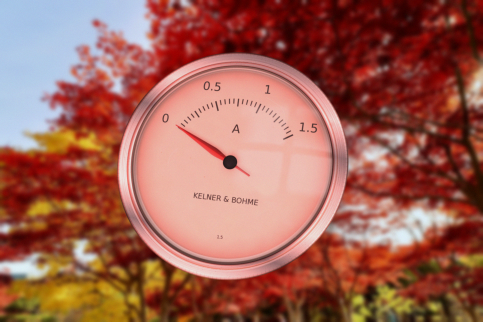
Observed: **0** A
